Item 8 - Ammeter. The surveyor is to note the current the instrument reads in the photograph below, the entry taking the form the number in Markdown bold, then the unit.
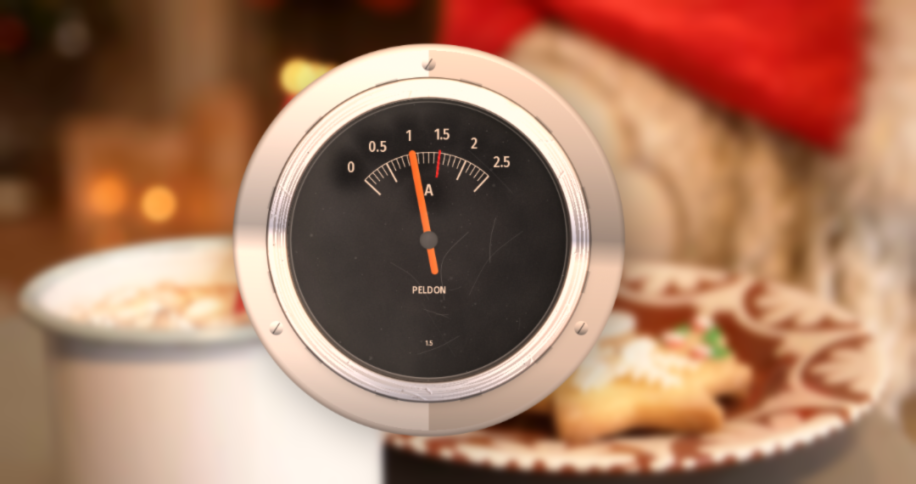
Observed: **1** A
